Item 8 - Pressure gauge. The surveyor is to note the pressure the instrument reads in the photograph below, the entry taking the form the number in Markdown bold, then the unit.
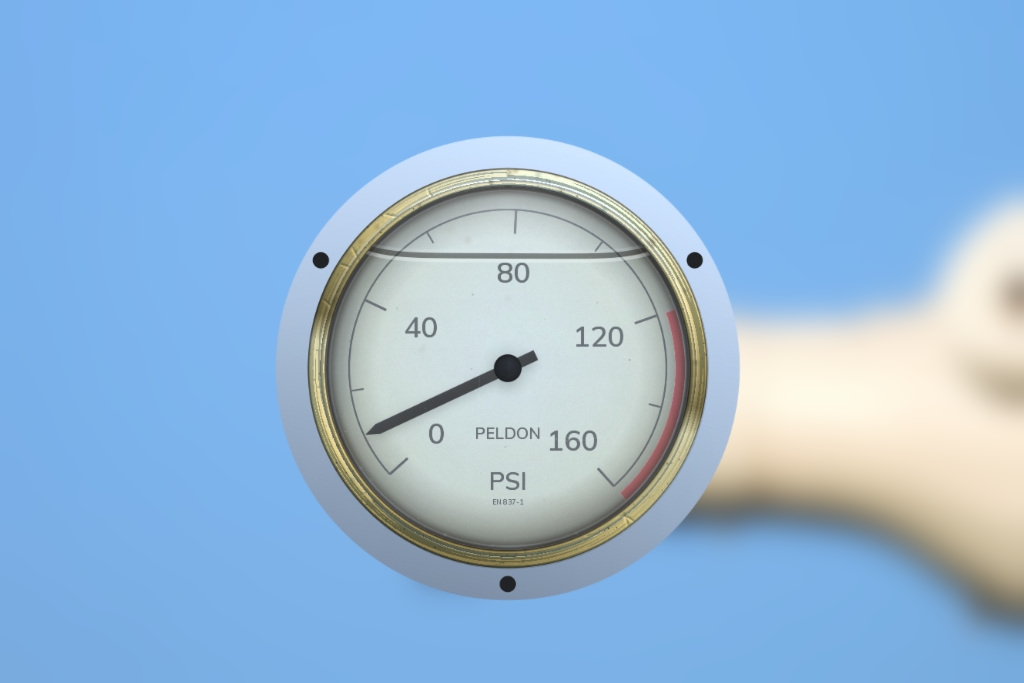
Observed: **10** psi
